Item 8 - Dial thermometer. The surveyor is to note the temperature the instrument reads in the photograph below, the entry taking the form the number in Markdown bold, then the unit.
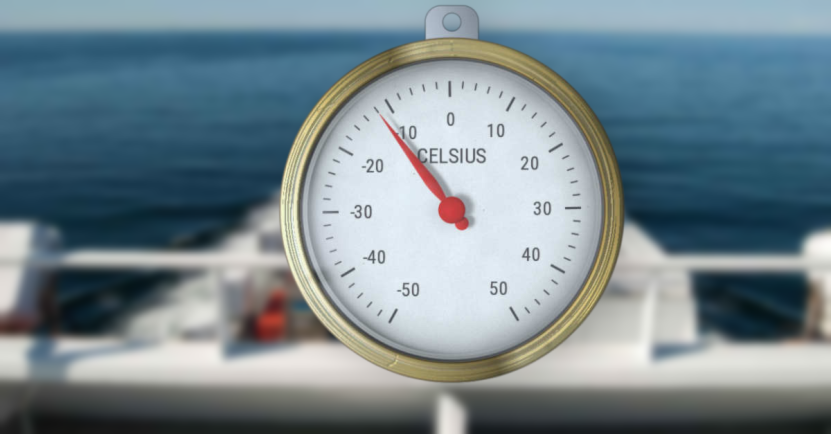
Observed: **-12** °C
